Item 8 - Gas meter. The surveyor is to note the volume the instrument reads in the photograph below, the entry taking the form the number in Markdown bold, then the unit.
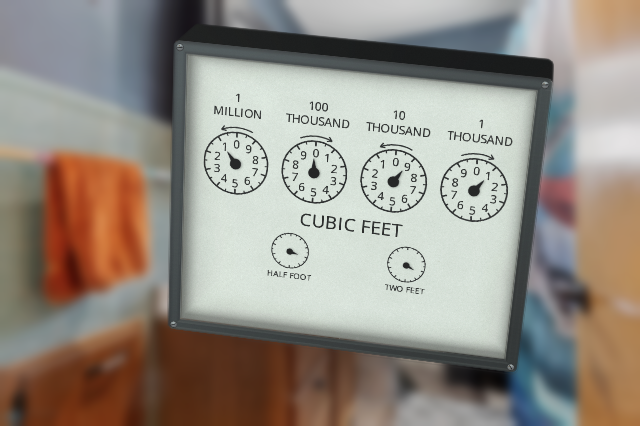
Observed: **99100** ft³
